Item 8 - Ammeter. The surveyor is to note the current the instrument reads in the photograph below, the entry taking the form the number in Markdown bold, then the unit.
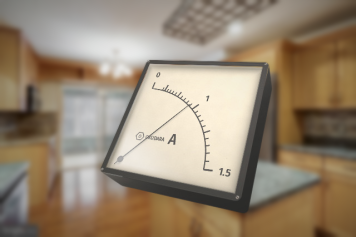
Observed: **0.95** A
